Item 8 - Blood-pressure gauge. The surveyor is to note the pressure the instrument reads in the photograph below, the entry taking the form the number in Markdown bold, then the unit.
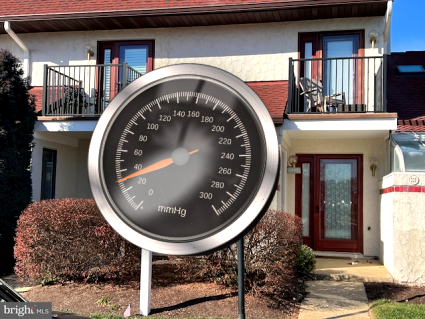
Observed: **30** mmHg
